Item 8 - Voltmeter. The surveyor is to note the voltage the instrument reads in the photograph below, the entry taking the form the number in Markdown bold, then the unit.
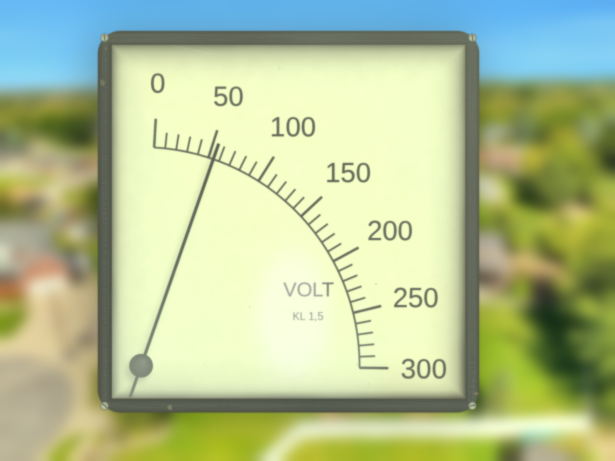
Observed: **55** V
